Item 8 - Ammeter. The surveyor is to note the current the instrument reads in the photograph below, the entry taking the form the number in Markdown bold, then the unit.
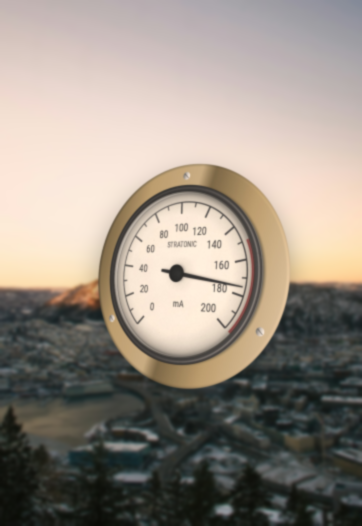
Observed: **175** mA
